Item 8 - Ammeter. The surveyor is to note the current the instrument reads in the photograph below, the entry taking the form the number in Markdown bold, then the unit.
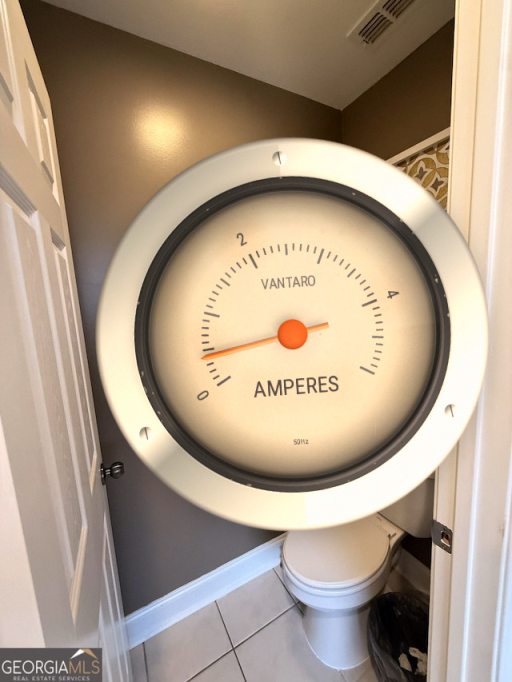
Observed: **0.4** A
